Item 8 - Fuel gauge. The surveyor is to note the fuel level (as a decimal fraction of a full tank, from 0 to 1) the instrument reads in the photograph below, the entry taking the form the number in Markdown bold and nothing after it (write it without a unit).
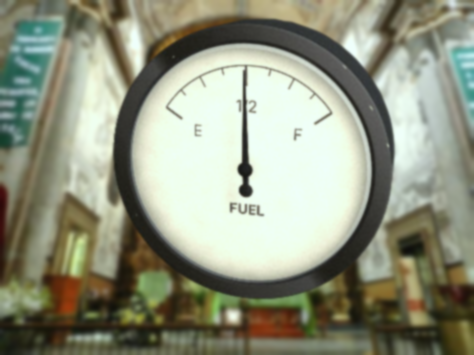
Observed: **0.5**
